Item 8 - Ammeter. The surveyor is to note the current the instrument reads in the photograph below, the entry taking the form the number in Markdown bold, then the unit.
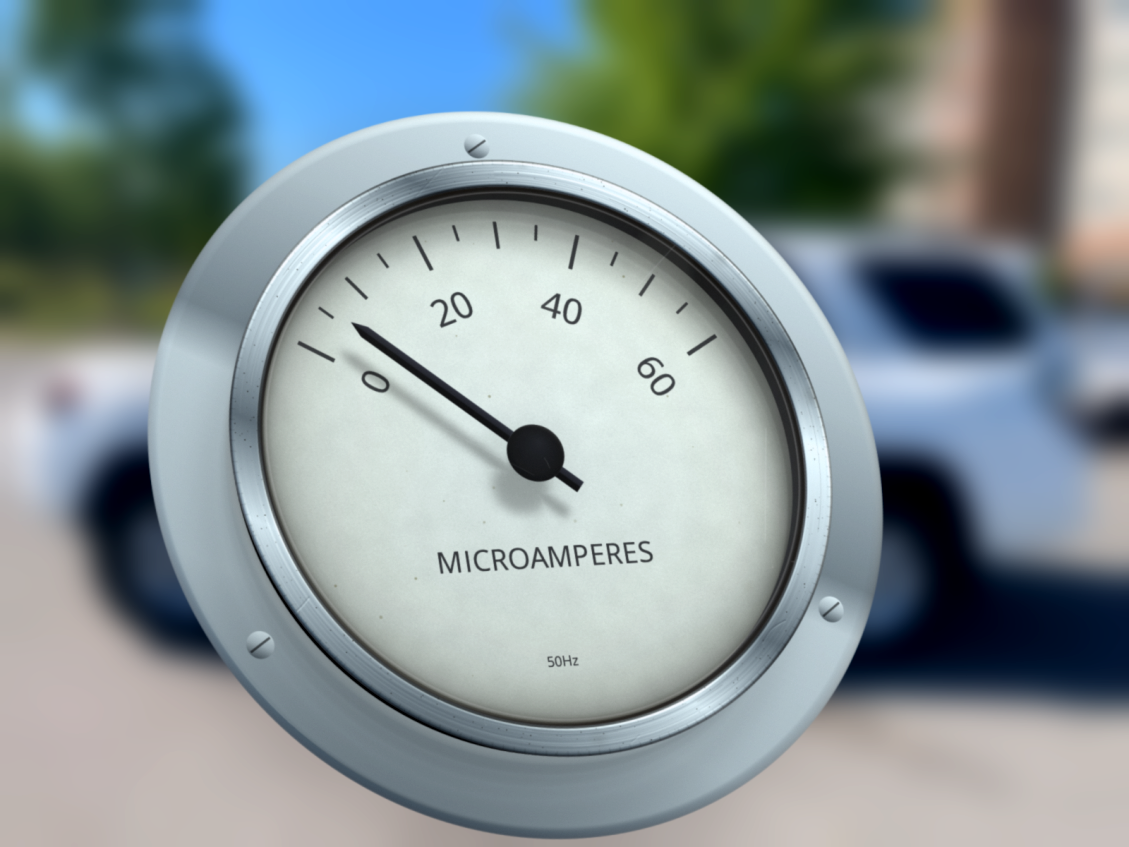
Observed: **5** µA
